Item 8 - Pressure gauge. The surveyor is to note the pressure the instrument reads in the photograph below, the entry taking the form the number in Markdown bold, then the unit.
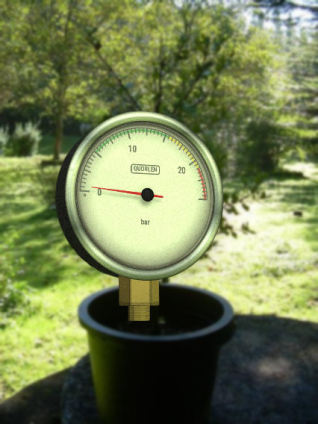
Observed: **0.5** bar
